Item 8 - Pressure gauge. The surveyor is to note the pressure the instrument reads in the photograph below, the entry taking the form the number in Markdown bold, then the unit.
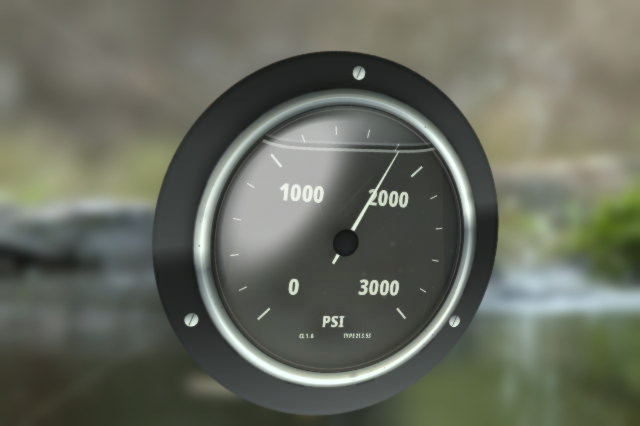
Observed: **1800** psi
